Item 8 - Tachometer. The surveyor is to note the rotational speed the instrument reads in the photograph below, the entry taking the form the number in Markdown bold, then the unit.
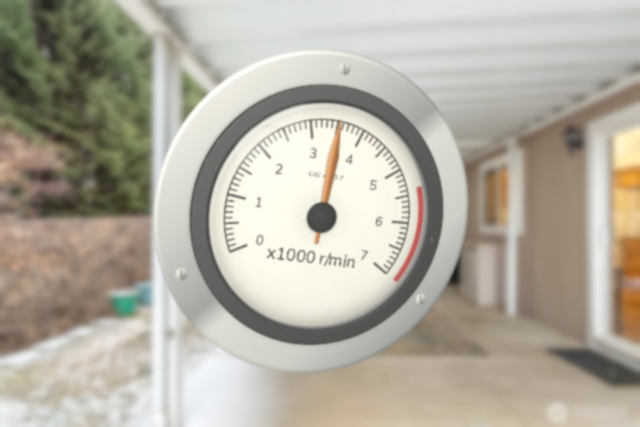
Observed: **3500** rpm
